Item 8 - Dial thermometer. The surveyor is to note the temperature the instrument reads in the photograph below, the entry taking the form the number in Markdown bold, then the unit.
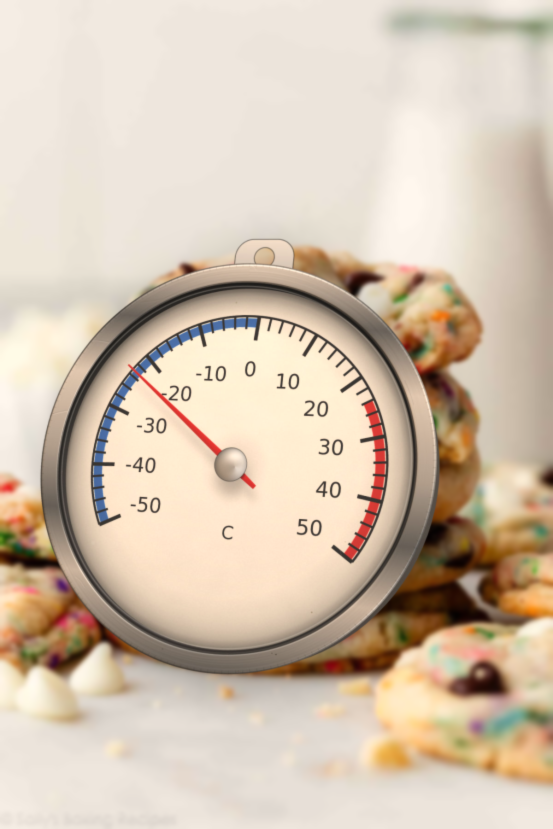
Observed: **-23** °C
